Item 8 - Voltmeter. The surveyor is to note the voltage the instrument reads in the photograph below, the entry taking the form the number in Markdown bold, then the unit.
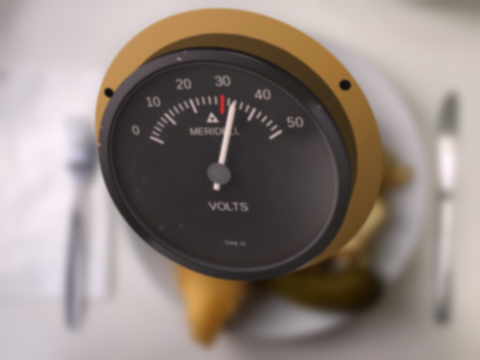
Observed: **34** V
